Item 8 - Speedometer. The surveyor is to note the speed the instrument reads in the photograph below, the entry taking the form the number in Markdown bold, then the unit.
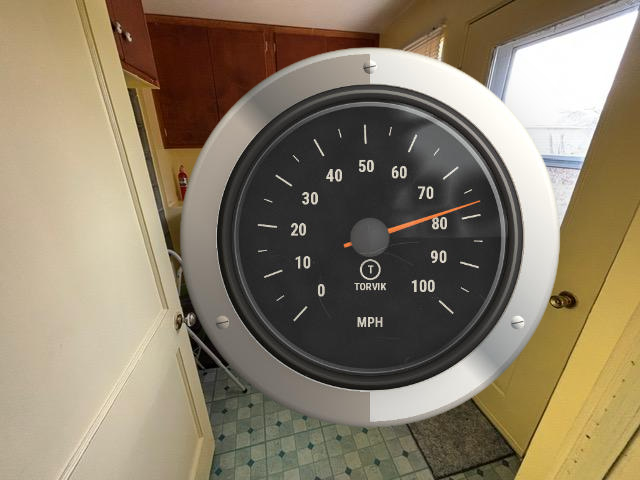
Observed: **77.5** mph
